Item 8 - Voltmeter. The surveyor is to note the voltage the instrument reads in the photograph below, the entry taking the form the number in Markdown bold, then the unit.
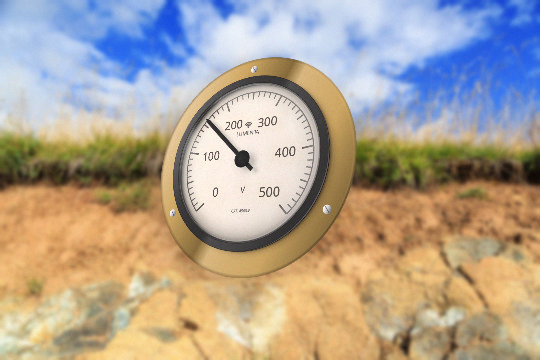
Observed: **160** V
